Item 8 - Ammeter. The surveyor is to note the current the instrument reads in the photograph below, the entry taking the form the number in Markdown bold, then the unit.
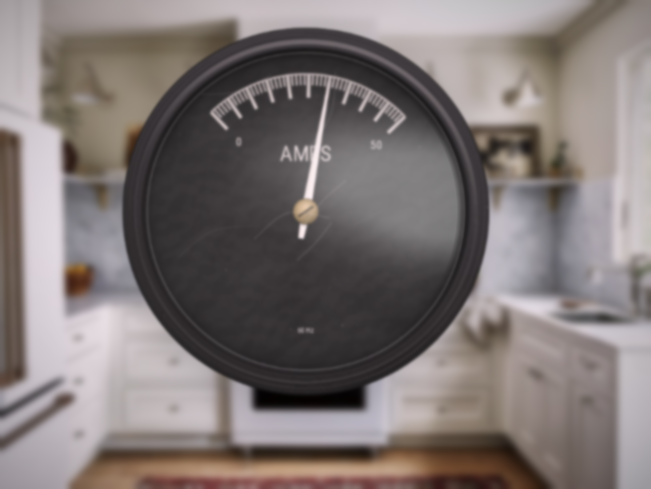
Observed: **30** A
